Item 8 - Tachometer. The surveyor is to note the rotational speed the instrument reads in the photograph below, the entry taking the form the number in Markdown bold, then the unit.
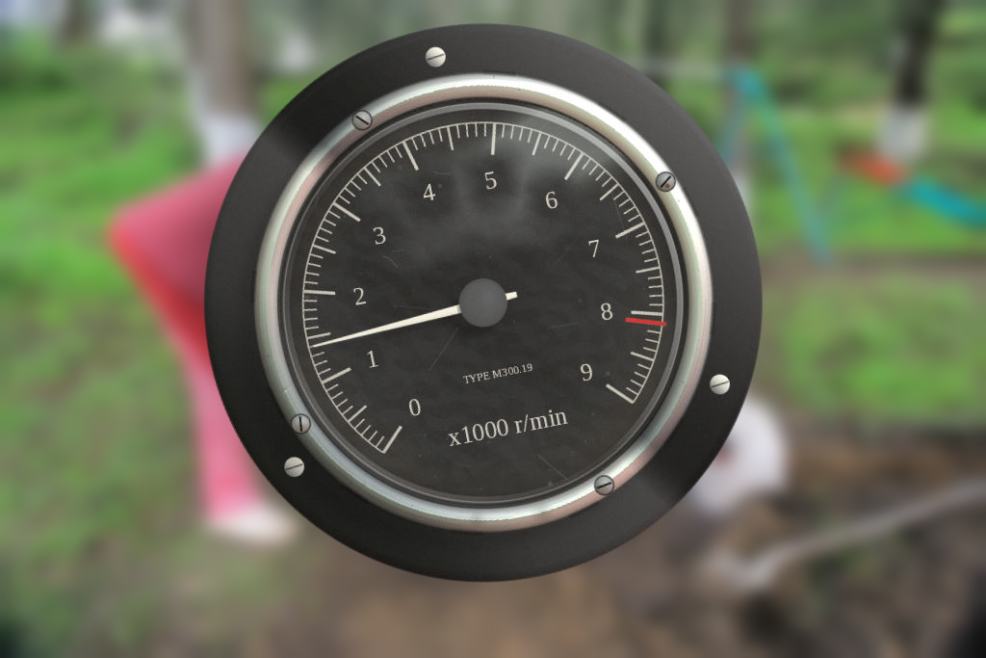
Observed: **1400** rpm
